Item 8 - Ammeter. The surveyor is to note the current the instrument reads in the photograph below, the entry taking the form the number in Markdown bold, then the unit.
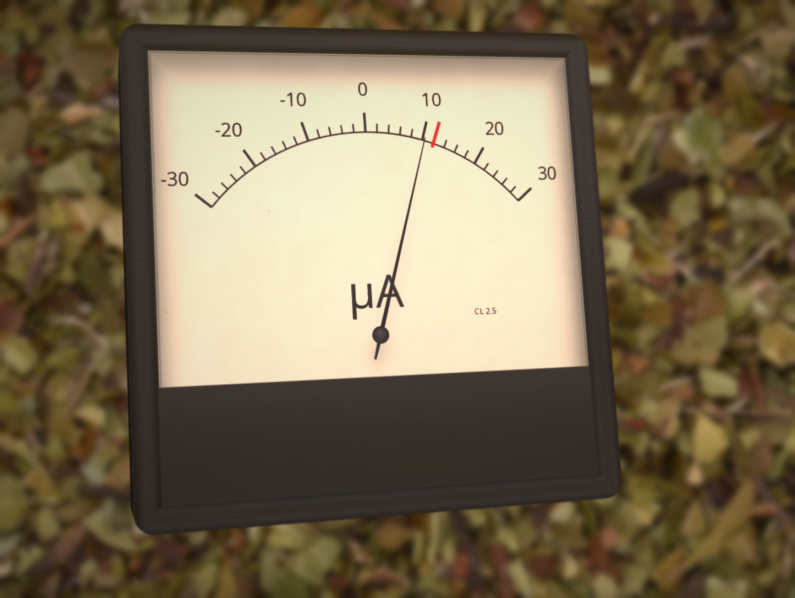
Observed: **10** µA
